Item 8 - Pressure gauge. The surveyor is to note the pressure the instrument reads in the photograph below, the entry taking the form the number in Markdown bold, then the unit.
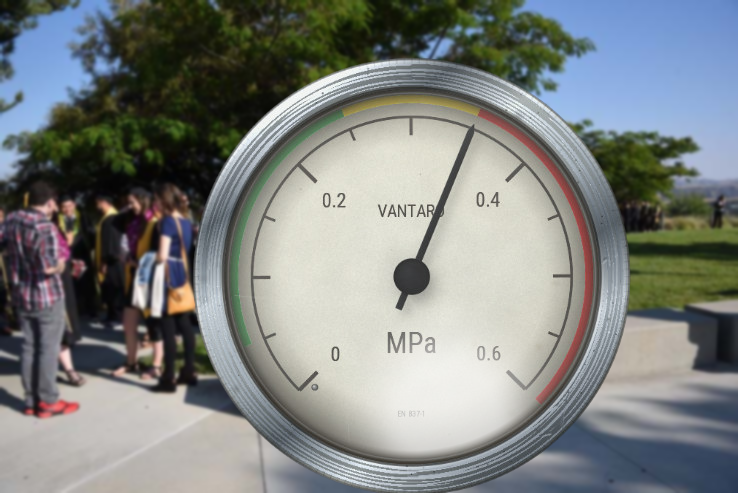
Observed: **0.35** MPa
